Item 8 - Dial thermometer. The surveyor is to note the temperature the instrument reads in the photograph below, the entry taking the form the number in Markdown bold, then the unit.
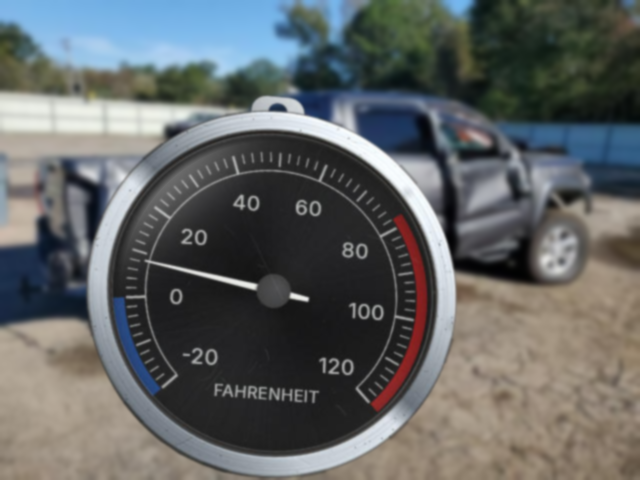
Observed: **8** °F
